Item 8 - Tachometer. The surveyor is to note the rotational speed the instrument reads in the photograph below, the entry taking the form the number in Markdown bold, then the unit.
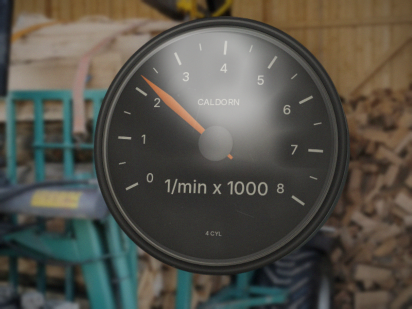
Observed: **2250** rpm
